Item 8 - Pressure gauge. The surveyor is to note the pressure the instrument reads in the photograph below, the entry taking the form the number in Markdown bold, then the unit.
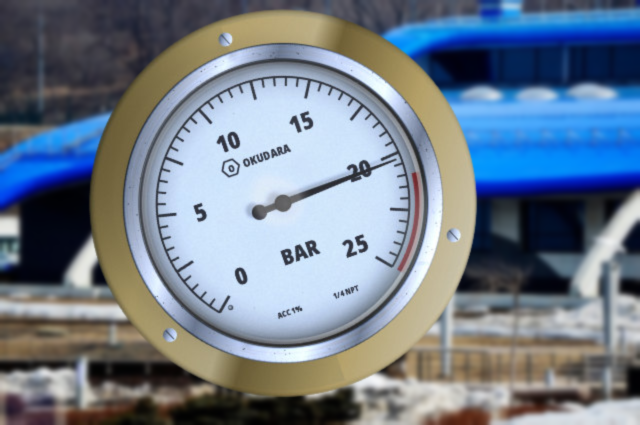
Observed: **20.25** bar
